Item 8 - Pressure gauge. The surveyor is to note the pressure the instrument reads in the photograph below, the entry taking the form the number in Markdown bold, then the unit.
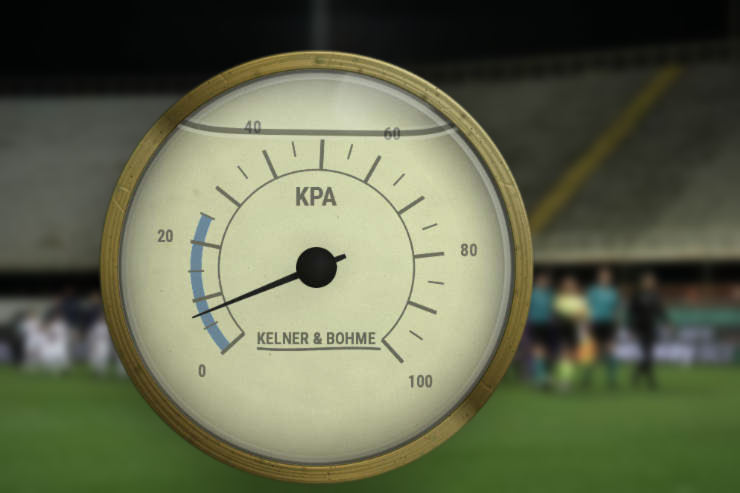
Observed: **7.5** kPa
